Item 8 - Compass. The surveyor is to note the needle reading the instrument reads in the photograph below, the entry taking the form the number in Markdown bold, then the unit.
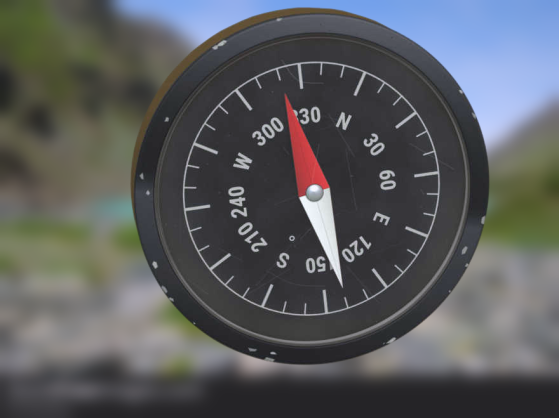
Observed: **320** °
